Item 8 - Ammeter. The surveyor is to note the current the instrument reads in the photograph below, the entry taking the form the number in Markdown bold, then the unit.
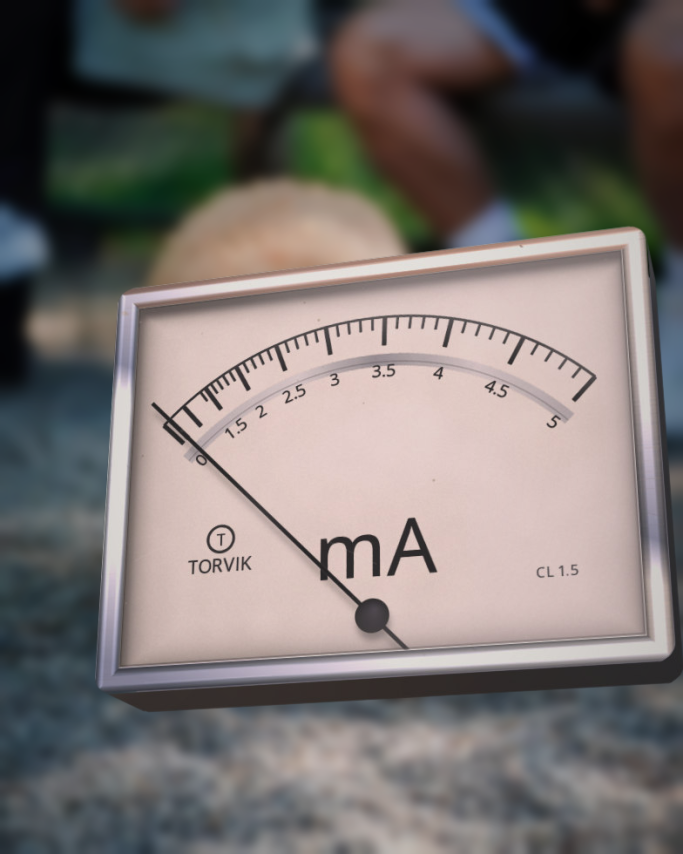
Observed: **0.5** mA
